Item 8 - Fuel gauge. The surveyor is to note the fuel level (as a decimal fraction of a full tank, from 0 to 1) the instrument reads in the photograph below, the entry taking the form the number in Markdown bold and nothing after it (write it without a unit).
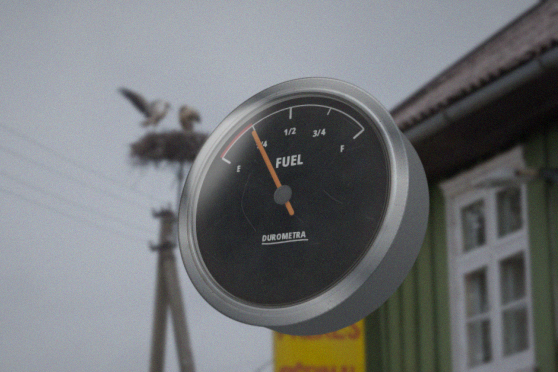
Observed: **0.25**
